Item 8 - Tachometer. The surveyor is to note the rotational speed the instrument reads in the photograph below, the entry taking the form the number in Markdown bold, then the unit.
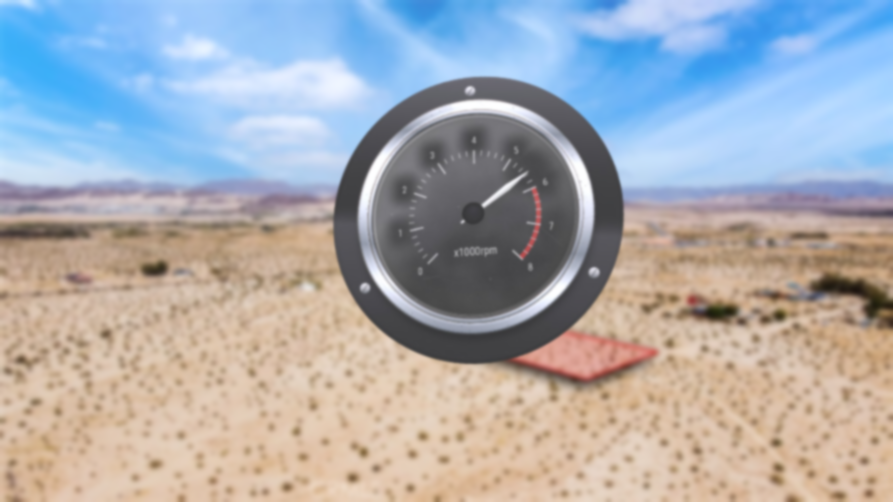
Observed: **5600** rpm
